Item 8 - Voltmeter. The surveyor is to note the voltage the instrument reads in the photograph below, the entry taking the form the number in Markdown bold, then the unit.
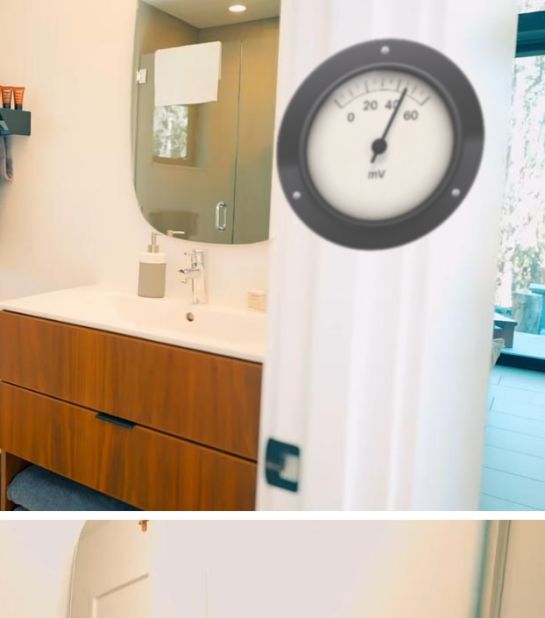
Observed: **45** mV
